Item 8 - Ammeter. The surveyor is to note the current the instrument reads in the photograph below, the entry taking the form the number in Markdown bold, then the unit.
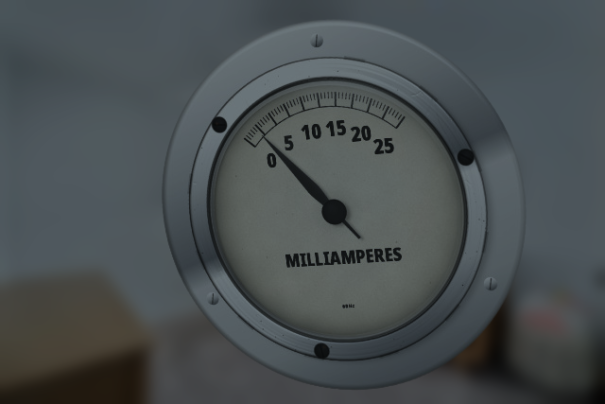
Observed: **2.5** mA
